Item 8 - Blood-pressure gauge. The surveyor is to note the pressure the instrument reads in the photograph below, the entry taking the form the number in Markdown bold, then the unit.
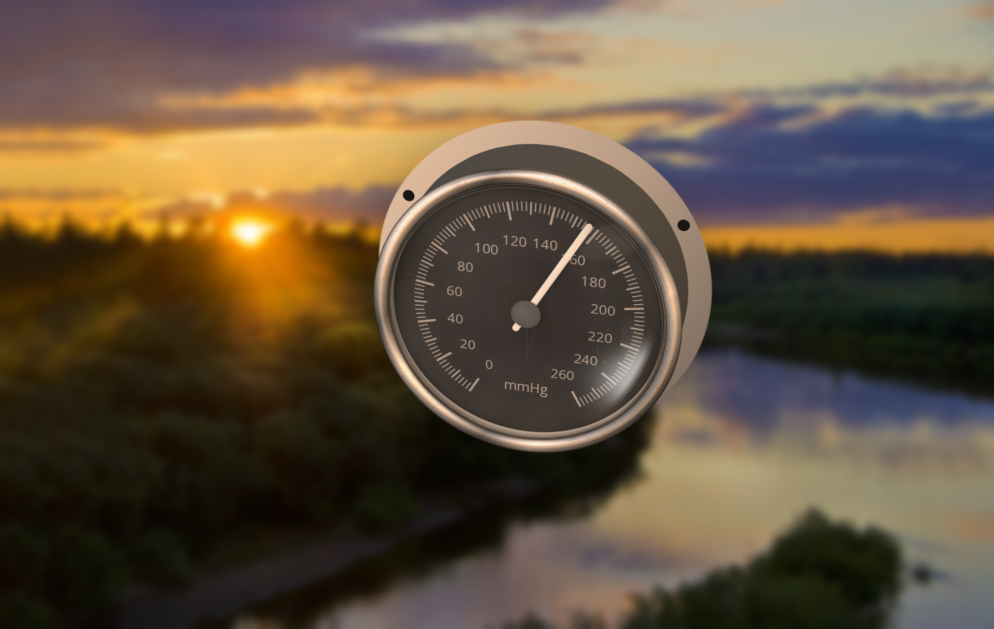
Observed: **156** mmHg
